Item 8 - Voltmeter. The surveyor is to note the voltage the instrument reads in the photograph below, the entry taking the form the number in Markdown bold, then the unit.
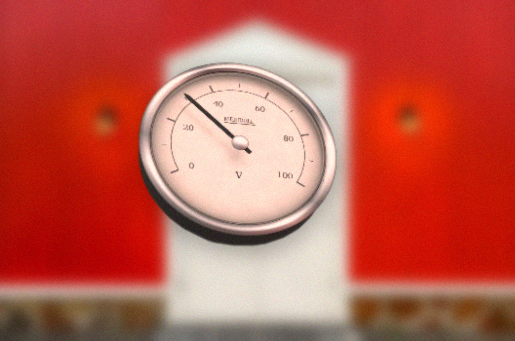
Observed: **30** V
